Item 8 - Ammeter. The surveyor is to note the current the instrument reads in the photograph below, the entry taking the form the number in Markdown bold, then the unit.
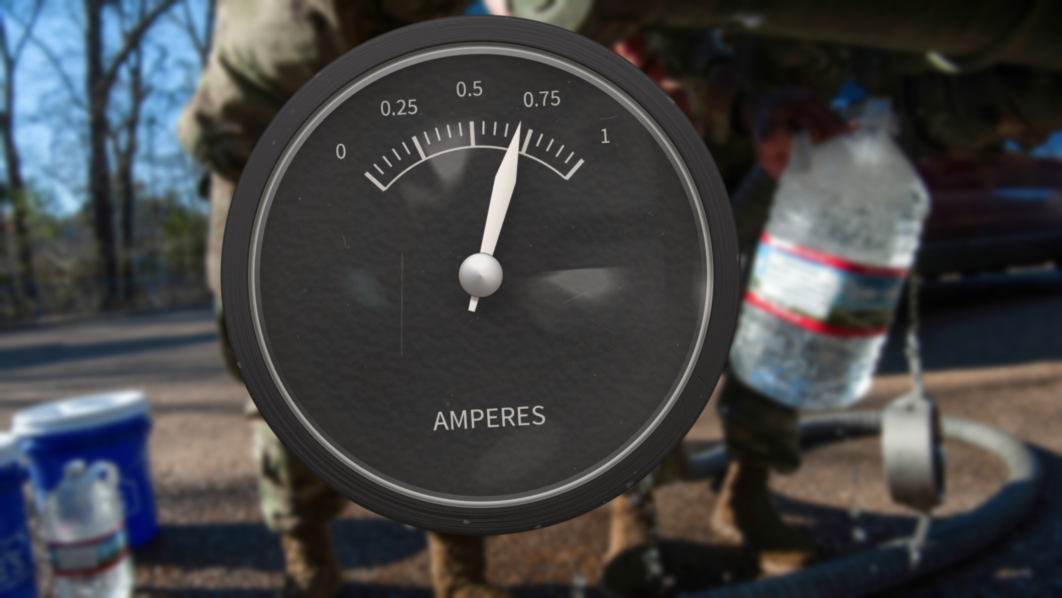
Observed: **0.7** A
